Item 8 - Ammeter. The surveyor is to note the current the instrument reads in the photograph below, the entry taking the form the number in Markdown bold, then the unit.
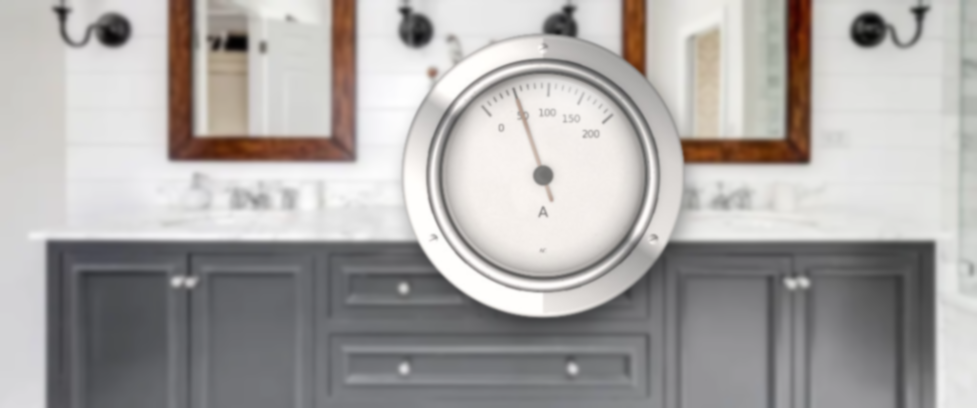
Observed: **50** A
